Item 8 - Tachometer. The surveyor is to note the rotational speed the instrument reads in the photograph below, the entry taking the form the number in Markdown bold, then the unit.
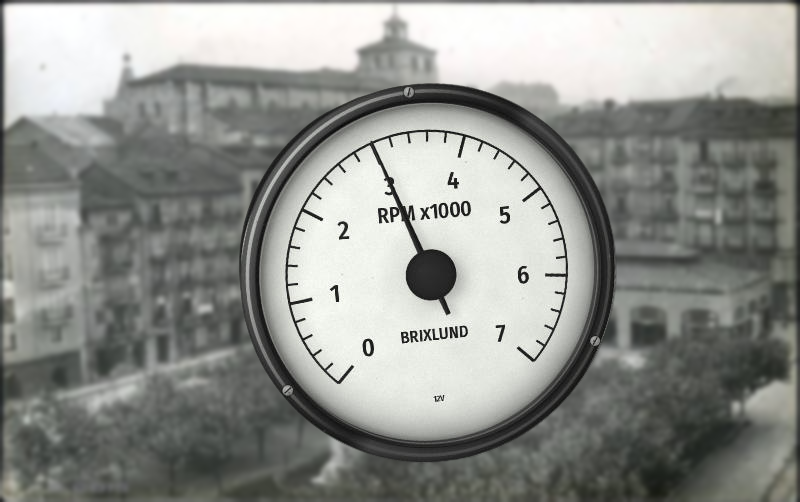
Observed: **3000** rpm
